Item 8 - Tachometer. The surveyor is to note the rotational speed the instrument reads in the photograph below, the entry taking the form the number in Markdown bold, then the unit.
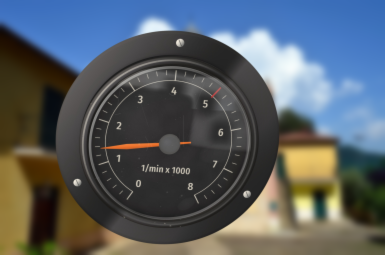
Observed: **1400** rpm
